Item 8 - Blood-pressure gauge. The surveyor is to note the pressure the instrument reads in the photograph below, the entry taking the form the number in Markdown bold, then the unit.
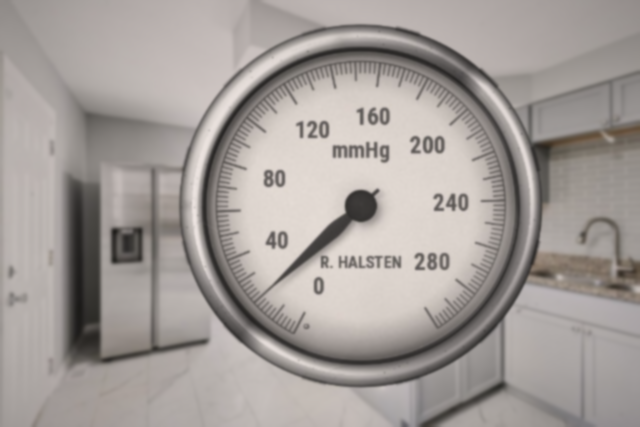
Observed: **20** mmHg
